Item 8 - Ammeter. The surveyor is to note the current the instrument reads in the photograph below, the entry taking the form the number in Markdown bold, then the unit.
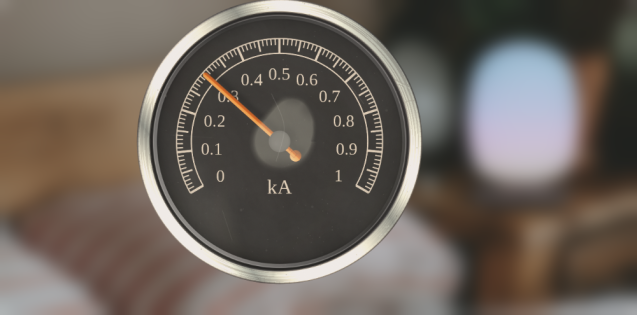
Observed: **0.3** kA
